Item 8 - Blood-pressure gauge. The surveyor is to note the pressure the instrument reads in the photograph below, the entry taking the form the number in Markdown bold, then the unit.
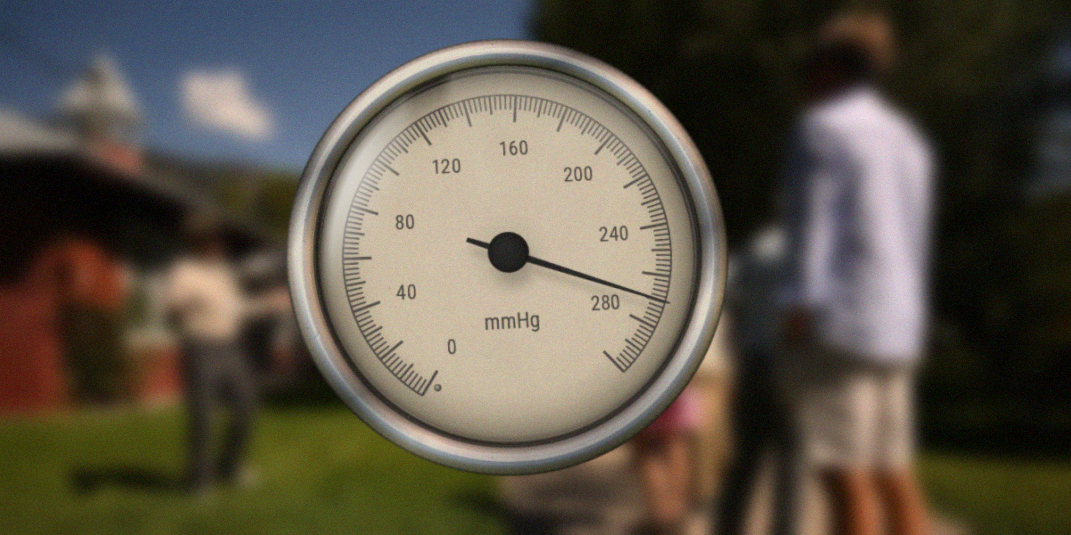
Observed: **270** mmHg
